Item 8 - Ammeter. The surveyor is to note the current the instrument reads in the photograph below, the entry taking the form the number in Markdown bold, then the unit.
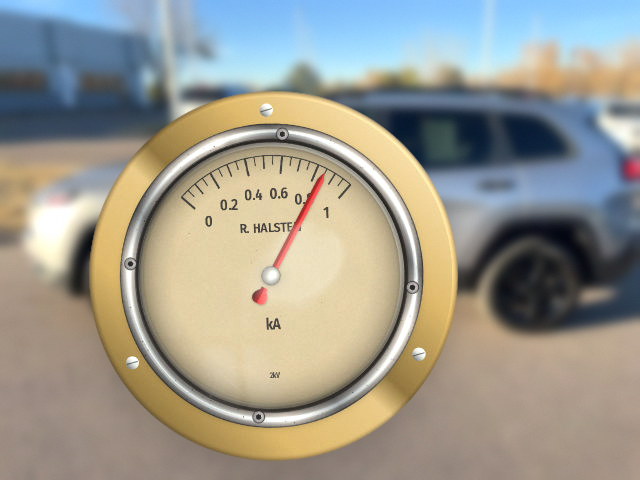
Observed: **0.85** kA
